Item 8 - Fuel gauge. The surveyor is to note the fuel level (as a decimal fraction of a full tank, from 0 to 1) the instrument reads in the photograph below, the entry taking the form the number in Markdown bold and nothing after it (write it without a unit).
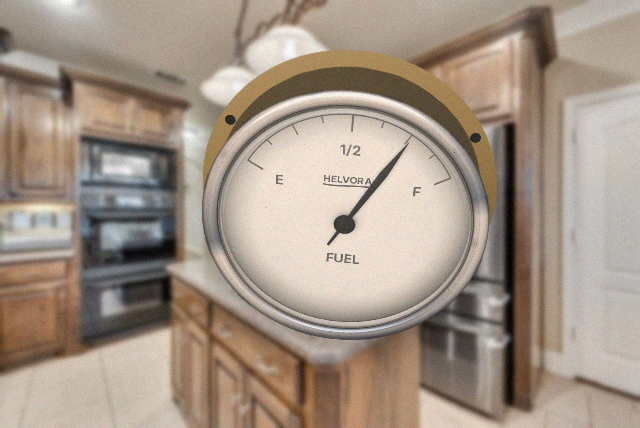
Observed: **0.75**
